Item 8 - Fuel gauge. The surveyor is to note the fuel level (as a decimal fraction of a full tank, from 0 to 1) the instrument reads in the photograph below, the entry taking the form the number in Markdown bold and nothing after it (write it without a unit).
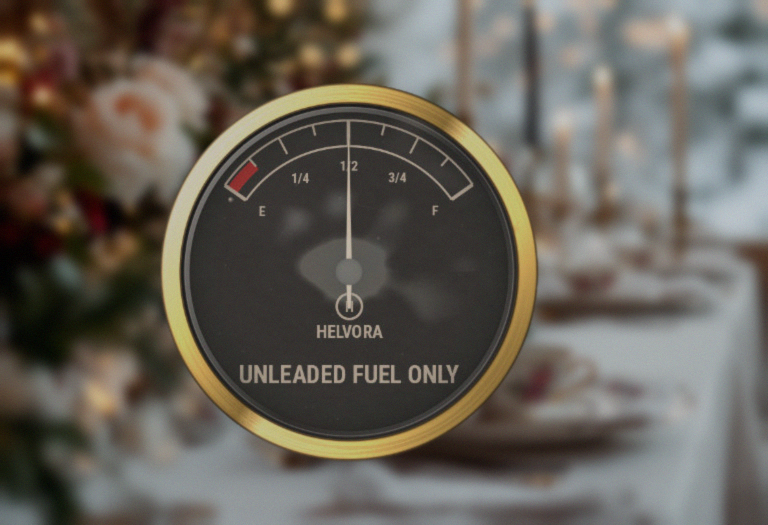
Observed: **0.5**
